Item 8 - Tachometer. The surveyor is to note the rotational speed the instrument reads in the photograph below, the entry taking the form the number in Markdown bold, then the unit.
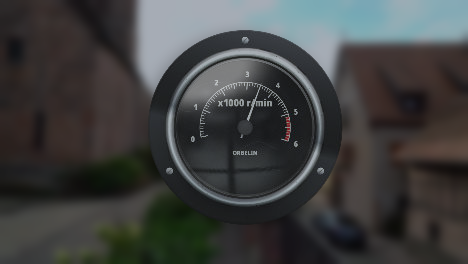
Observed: **3500** rpm
